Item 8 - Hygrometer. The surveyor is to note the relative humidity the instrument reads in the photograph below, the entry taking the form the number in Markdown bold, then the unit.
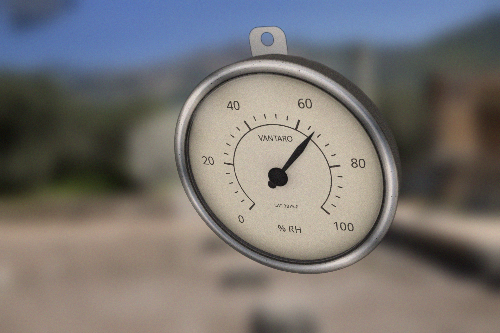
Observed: **66** %
